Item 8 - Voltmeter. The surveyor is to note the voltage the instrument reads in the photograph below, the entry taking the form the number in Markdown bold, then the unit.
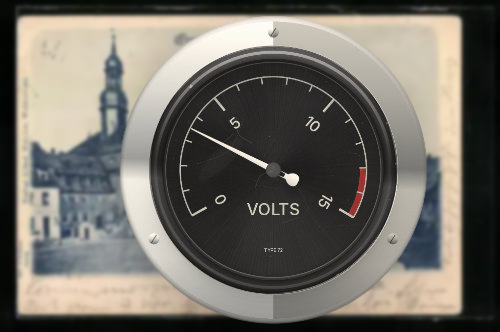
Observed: **3.5** V
